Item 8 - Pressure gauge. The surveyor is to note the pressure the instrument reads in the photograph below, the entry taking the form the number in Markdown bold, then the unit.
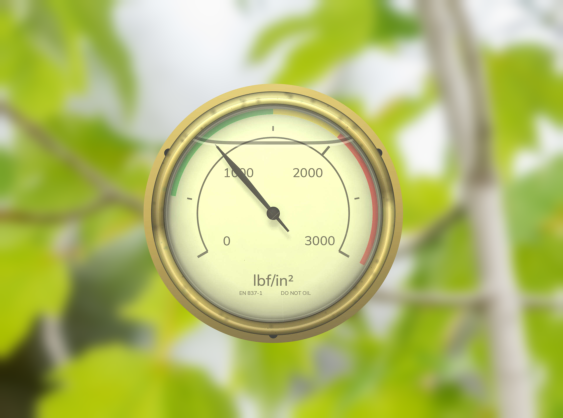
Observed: **1000** psi
